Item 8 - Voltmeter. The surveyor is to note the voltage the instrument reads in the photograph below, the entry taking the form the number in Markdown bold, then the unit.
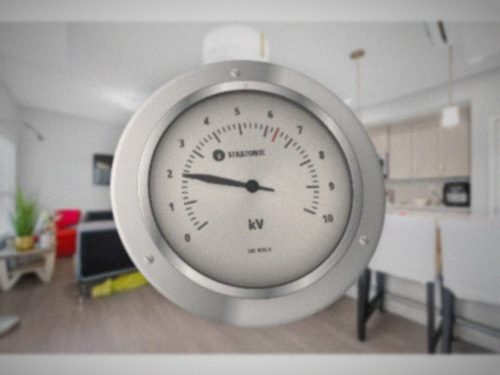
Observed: **2** kV
